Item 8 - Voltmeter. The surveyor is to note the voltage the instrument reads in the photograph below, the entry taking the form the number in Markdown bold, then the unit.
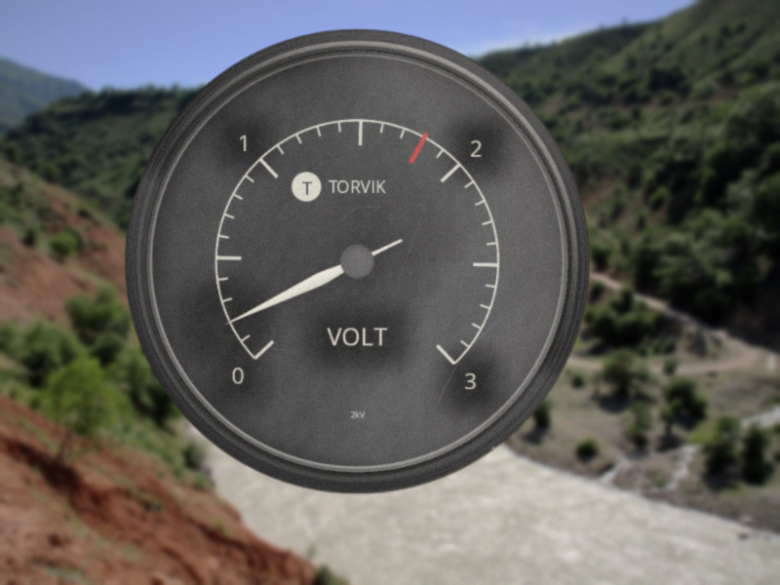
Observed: **0.2** V
